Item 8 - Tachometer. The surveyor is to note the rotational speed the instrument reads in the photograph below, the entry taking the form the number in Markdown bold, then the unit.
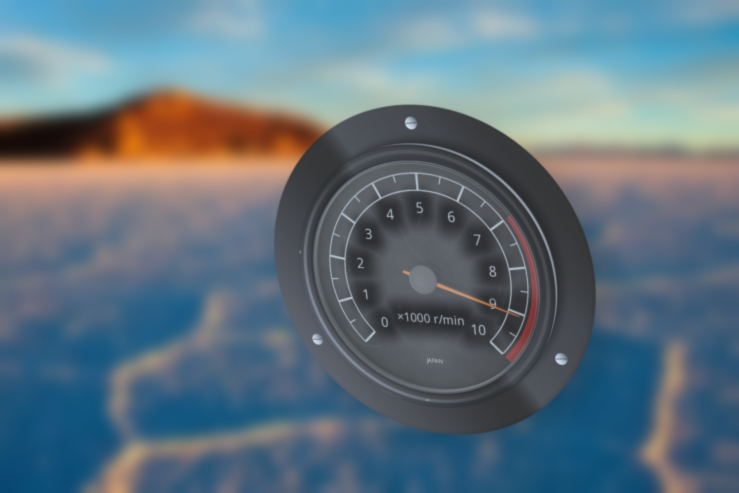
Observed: **9000** rpm
